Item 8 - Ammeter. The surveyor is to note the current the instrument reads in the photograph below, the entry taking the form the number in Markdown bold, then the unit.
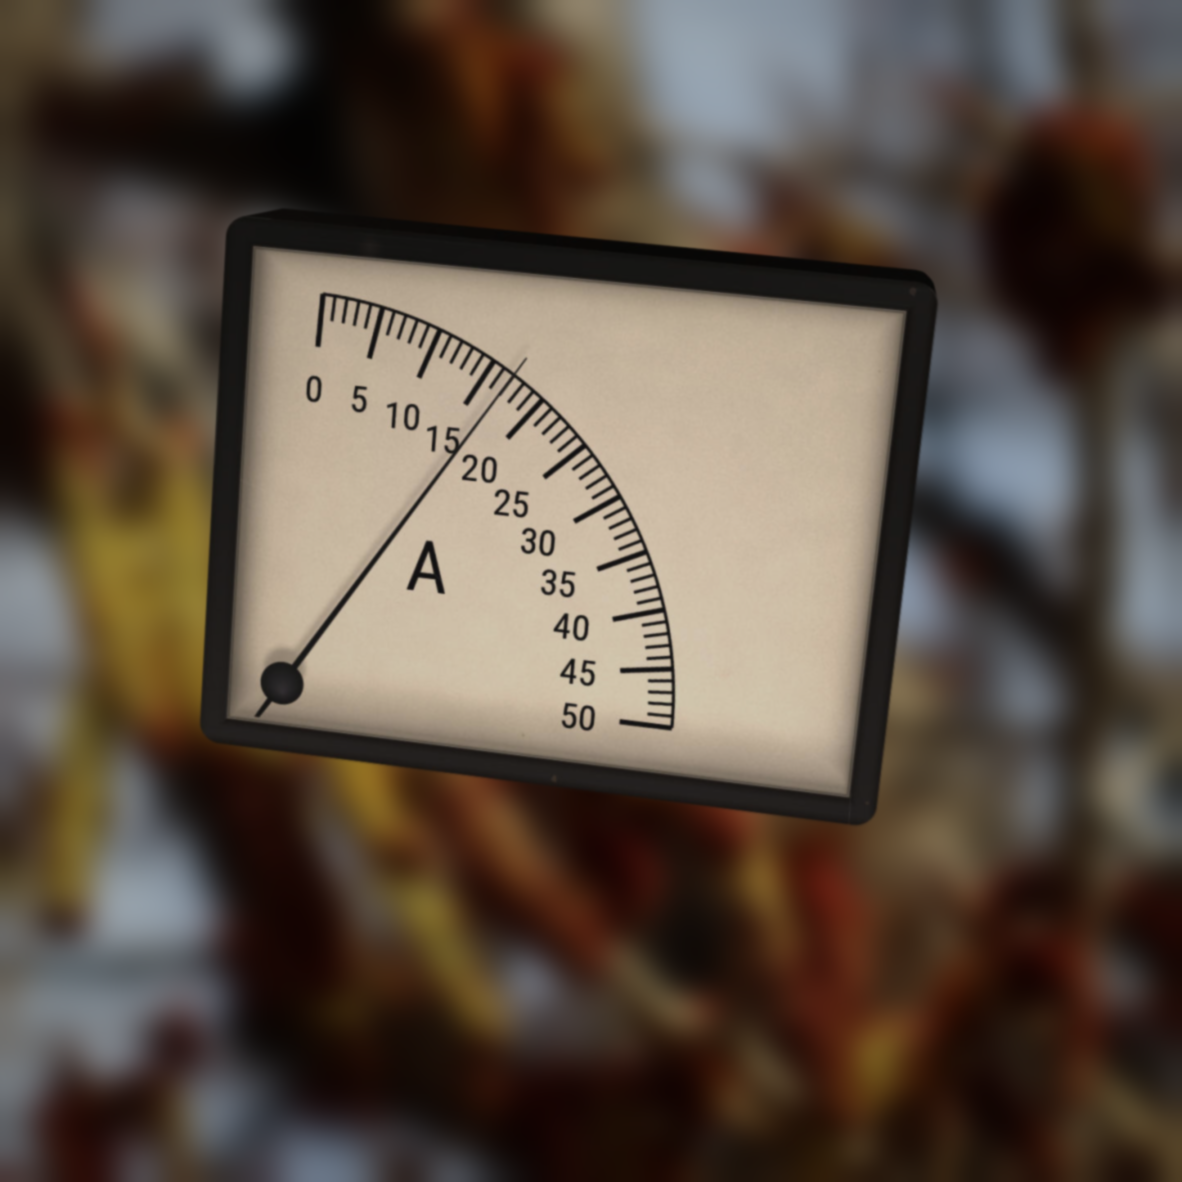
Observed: **17** A
